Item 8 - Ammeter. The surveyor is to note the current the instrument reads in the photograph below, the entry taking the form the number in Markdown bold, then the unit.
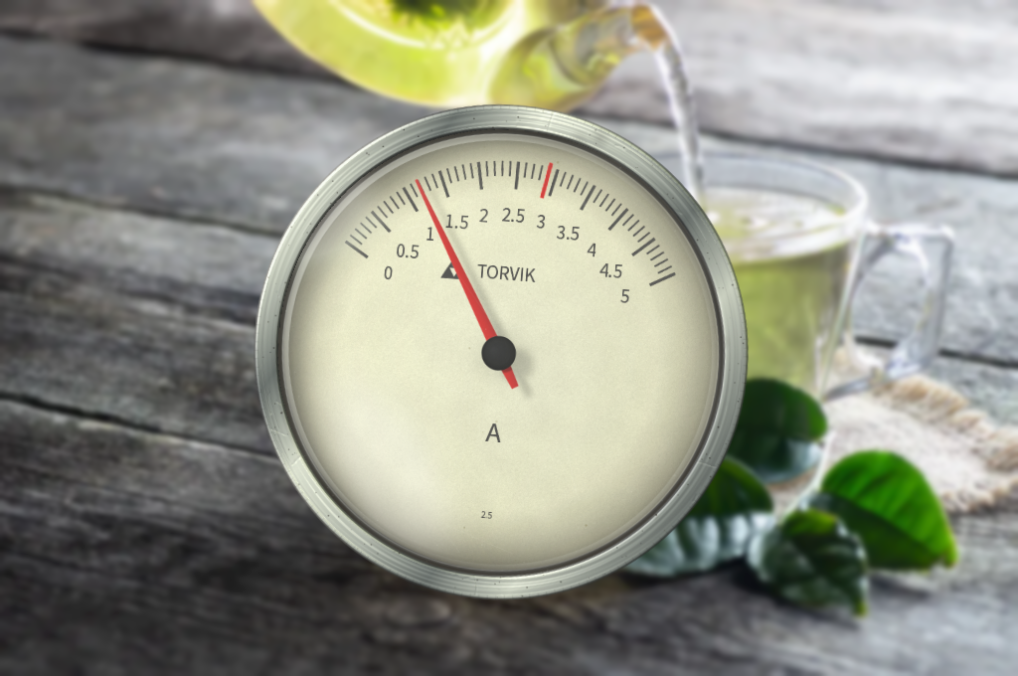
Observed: **1.2** A
